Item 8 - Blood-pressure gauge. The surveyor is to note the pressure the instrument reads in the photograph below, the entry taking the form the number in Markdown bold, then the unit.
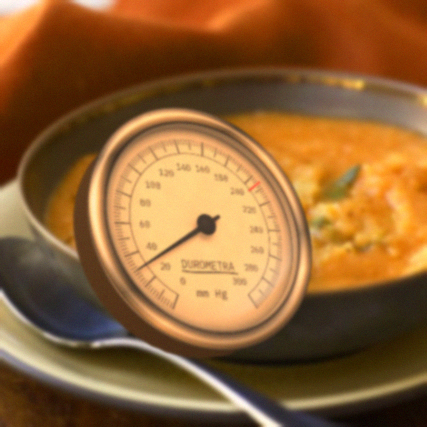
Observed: **30** mmHg
